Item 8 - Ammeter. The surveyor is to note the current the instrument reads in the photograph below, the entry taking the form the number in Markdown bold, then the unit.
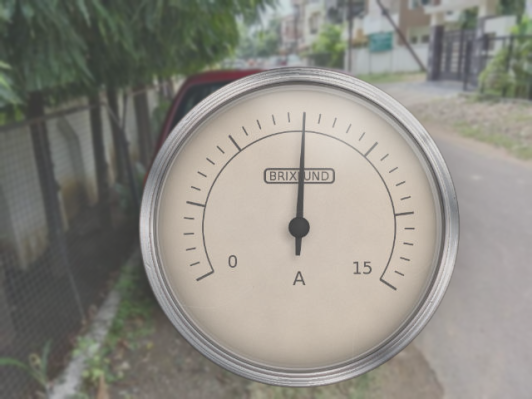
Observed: **7.5** A
